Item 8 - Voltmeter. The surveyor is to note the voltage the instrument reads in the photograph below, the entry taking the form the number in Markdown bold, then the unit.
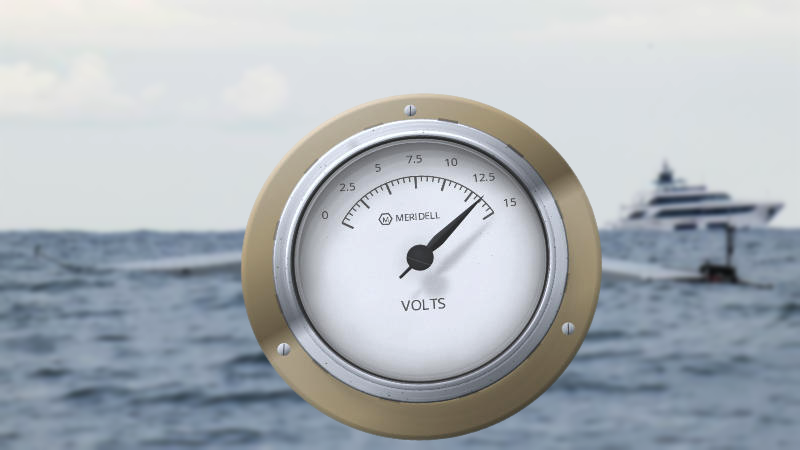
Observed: **13.5** V
